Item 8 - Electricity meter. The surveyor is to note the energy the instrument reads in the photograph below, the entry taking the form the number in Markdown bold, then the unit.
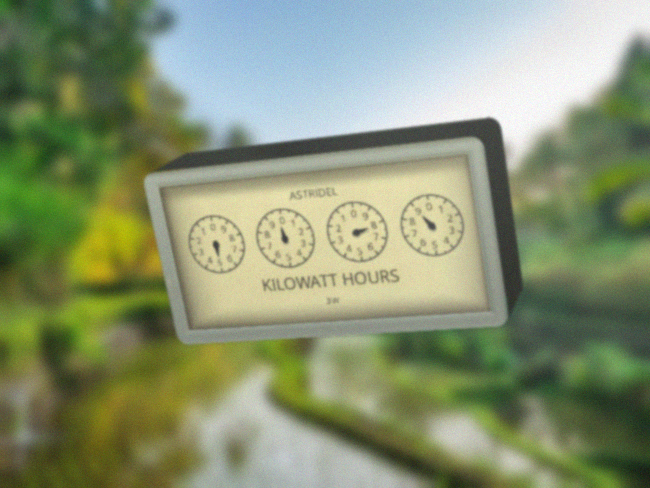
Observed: **4979** kWh
